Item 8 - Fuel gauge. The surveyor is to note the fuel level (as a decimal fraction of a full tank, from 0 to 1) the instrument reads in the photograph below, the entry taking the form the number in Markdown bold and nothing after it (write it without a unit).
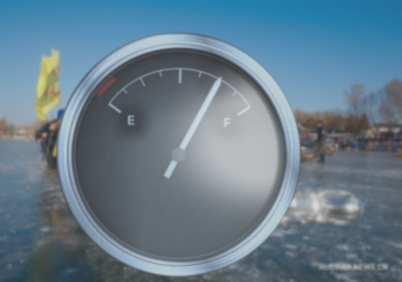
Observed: **0.75**
